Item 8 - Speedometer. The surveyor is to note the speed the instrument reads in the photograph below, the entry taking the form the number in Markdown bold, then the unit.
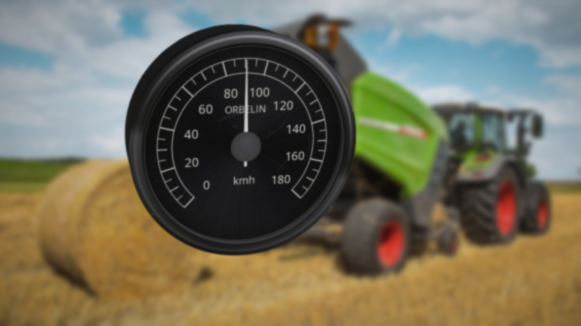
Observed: **90** km/h
